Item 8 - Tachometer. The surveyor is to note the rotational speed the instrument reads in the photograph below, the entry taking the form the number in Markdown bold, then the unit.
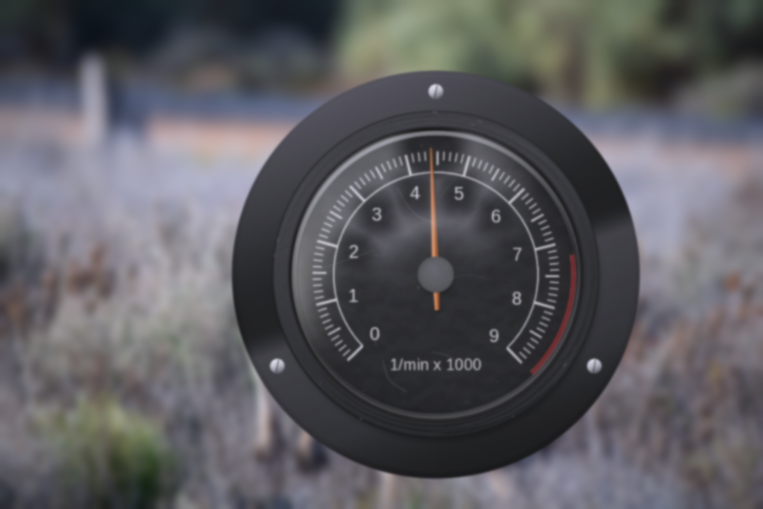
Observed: **4400** rpm
